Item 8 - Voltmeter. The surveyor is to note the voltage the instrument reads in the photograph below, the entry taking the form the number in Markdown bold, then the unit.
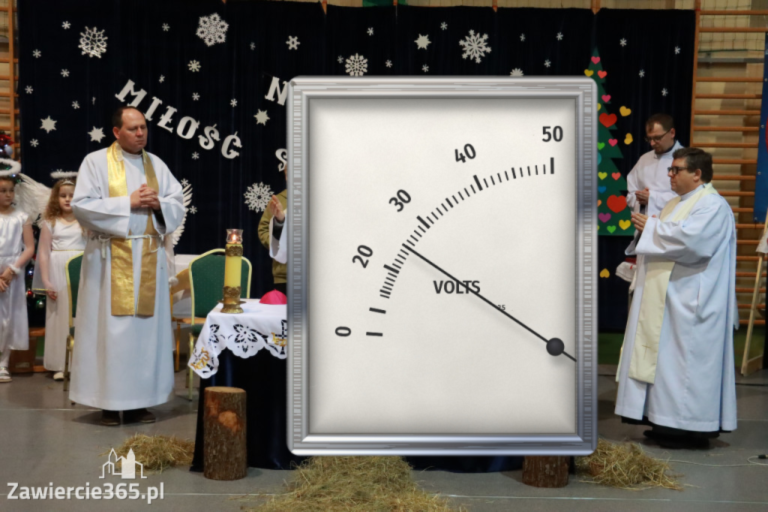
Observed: **25** V
